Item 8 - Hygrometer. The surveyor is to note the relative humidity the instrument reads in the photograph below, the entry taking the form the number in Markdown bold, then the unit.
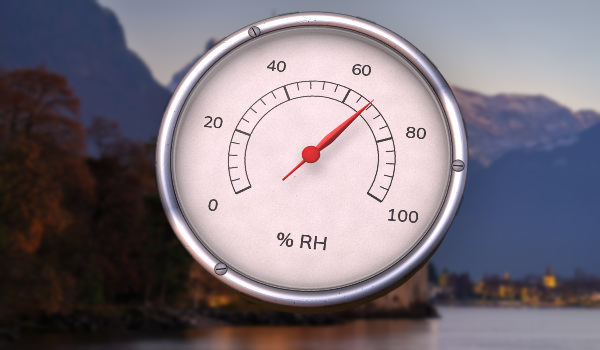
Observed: **68** %
